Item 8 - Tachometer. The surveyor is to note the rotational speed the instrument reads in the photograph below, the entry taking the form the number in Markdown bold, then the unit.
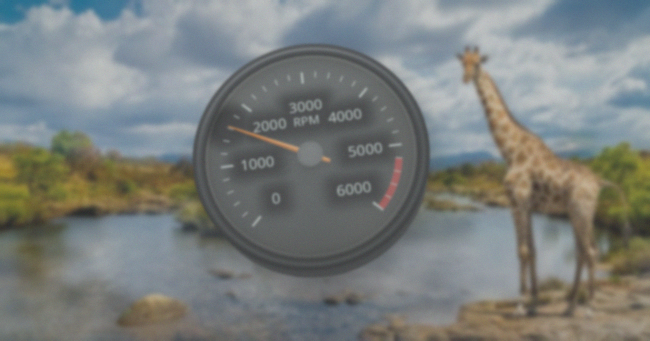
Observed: **1600** rpm
